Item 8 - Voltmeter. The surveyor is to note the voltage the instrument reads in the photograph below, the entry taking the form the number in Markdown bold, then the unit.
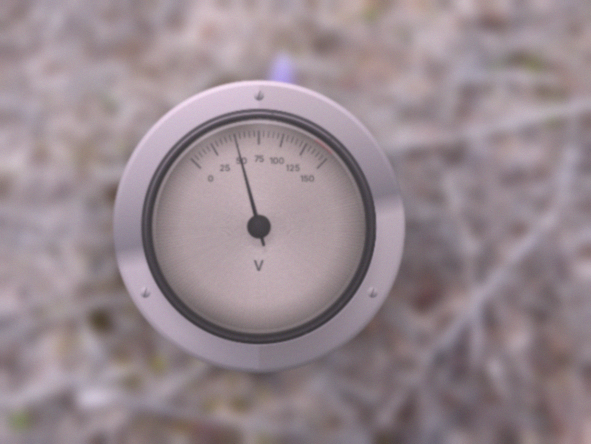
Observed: **50** V
